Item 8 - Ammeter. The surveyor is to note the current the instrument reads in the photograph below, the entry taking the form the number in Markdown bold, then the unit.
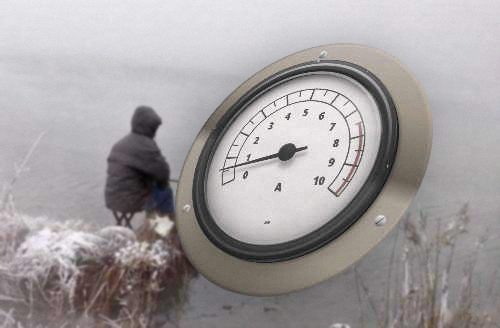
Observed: **0.5** A
